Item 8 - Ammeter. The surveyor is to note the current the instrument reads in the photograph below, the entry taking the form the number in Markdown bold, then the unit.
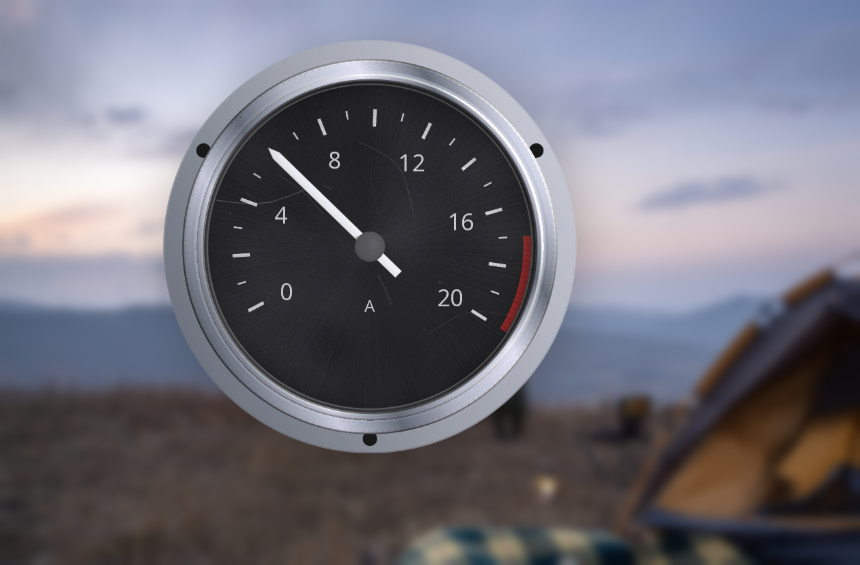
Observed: **6** A
